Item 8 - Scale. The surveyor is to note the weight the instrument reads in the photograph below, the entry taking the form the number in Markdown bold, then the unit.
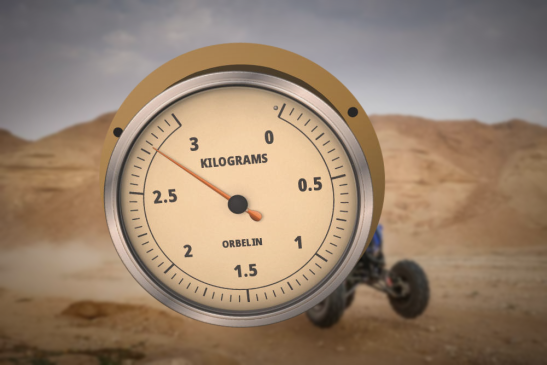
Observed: **2.8** kg
